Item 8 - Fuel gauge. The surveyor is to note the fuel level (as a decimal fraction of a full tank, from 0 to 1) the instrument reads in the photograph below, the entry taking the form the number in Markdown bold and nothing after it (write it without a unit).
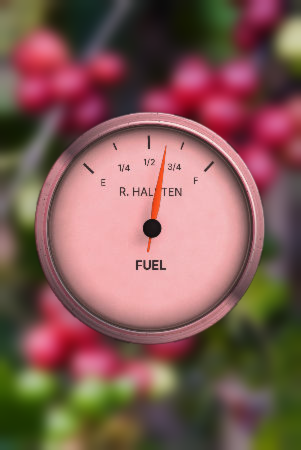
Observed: **0.625**
